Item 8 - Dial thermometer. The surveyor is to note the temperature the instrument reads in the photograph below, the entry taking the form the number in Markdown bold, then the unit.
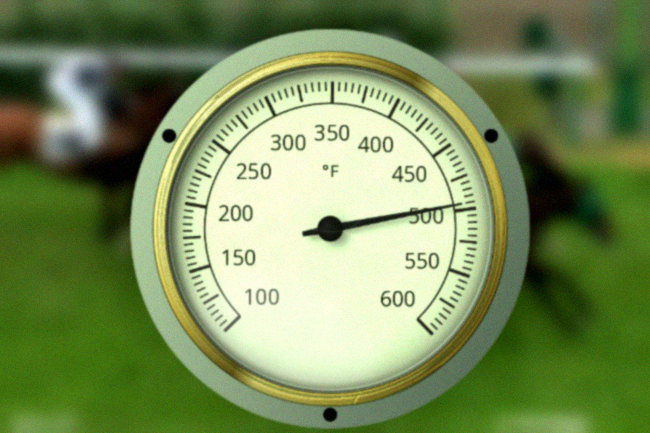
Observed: **495** °F
